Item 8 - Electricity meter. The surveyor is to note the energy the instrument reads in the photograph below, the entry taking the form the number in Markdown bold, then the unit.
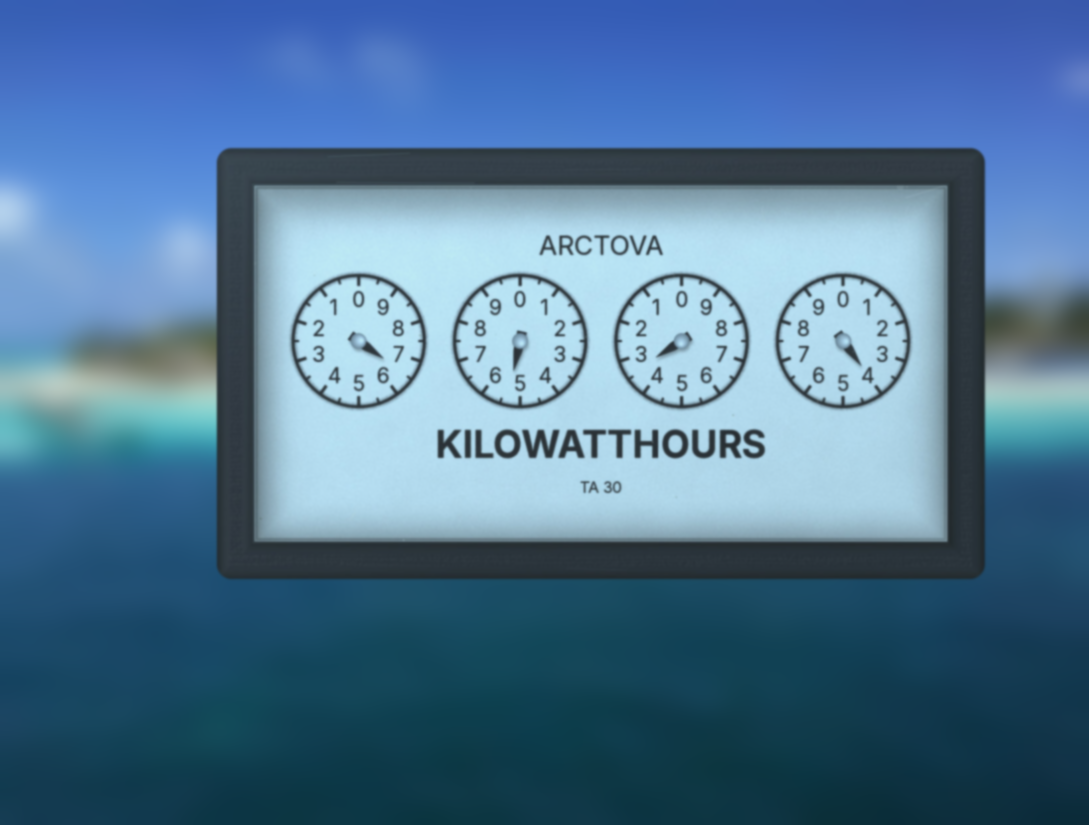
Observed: **6534** kWh
